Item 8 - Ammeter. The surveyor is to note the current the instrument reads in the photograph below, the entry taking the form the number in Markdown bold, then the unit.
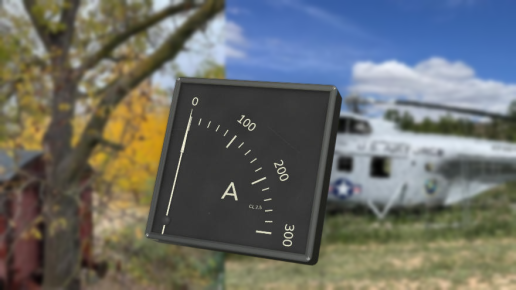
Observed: **0** A
